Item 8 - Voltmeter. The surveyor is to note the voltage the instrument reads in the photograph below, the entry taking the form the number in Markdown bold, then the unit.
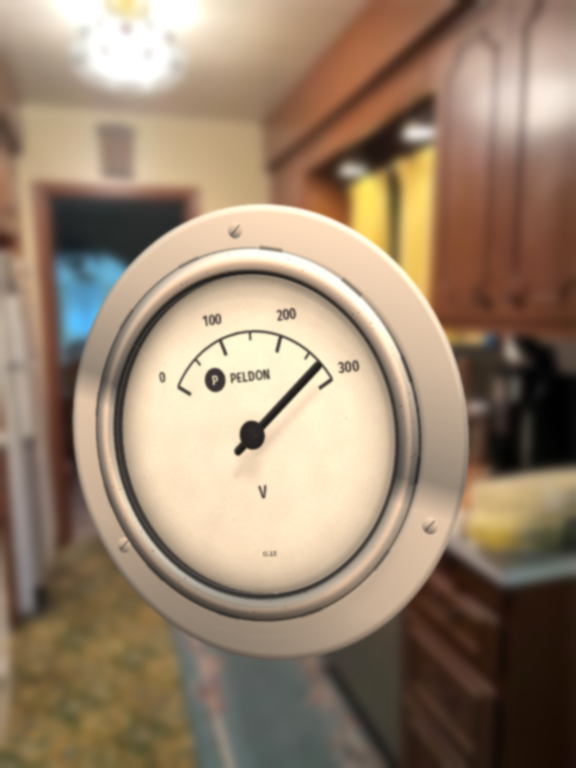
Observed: **275** V
